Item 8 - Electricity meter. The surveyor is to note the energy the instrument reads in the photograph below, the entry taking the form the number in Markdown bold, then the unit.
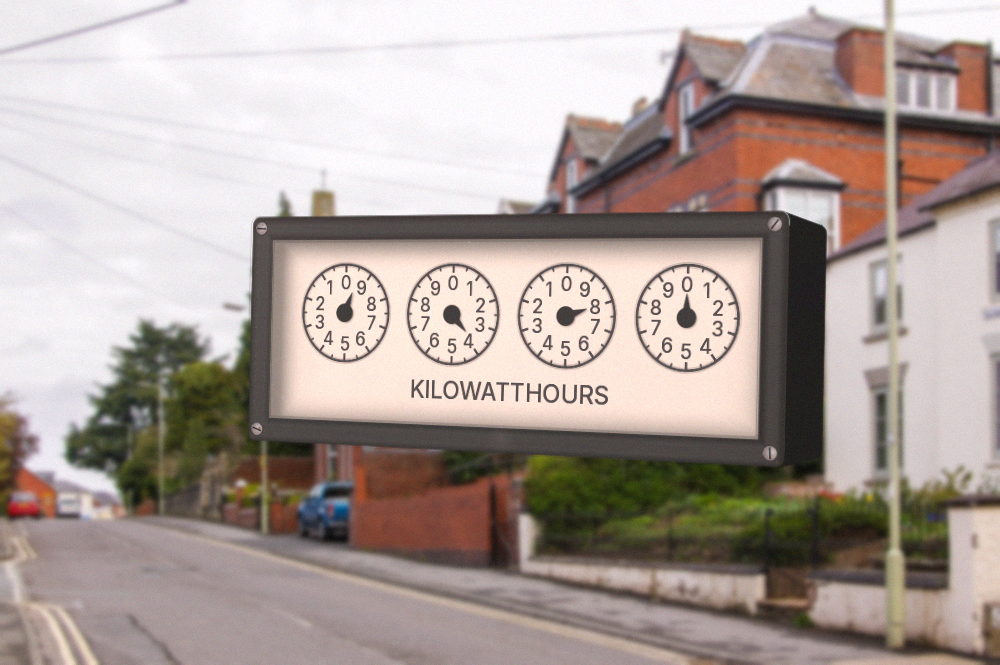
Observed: **9380** kWh
